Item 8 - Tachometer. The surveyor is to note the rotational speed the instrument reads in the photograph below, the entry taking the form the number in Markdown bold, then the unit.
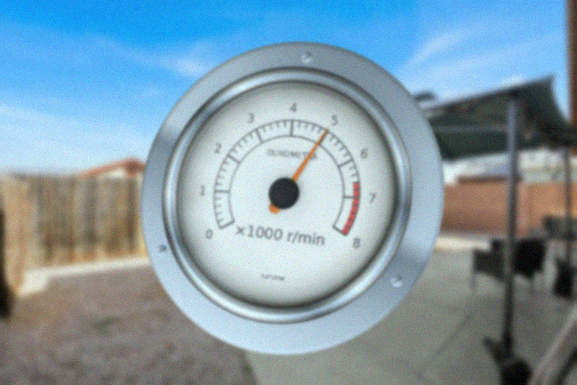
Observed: **5000** rpm
